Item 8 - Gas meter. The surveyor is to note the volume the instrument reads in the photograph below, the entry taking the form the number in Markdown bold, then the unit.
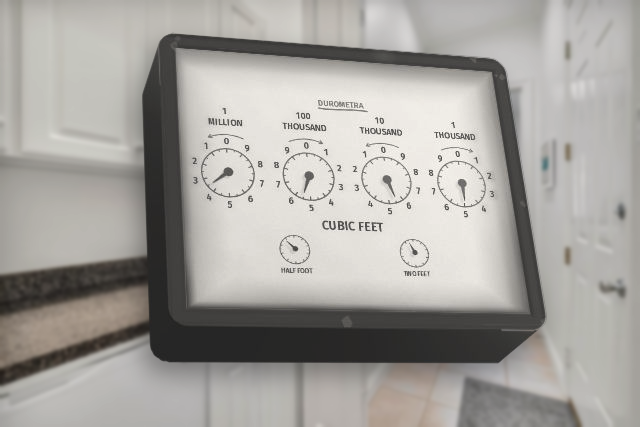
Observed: **355500** ft³
